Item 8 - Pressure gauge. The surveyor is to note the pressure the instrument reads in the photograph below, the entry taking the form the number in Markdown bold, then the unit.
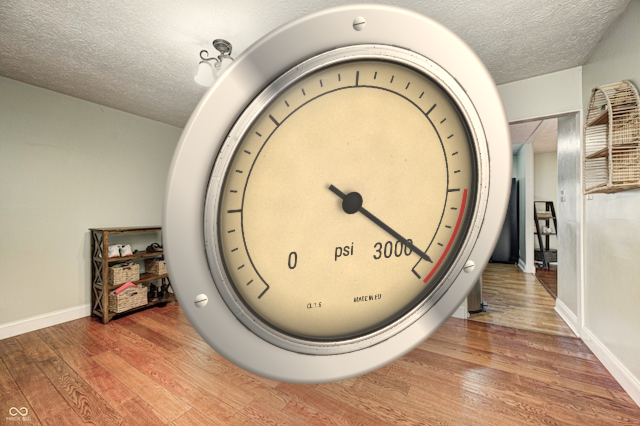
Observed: **2900** psi
